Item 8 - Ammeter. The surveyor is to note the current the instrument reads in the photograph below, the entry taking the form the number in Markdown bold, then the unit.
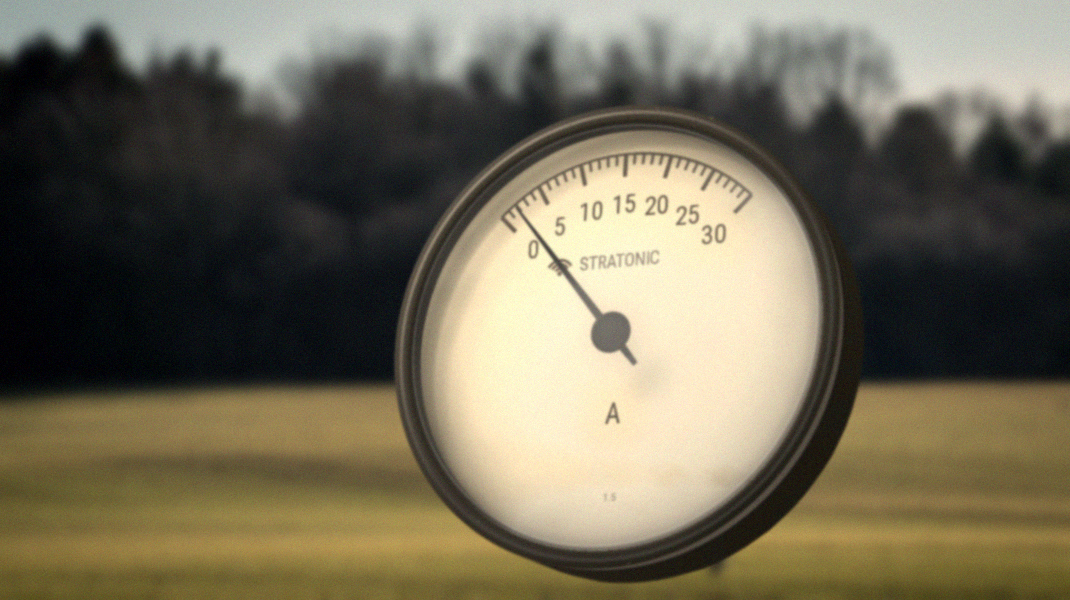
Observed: **2** A
